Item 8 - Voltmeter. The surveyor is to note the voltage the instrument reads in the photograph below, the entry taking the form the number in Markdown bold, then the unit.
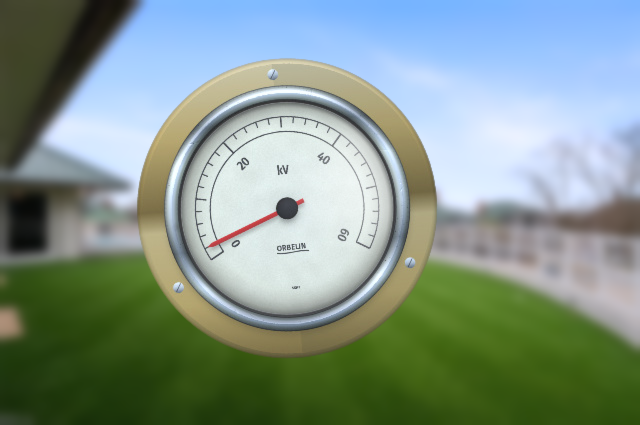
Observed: **2** kV
